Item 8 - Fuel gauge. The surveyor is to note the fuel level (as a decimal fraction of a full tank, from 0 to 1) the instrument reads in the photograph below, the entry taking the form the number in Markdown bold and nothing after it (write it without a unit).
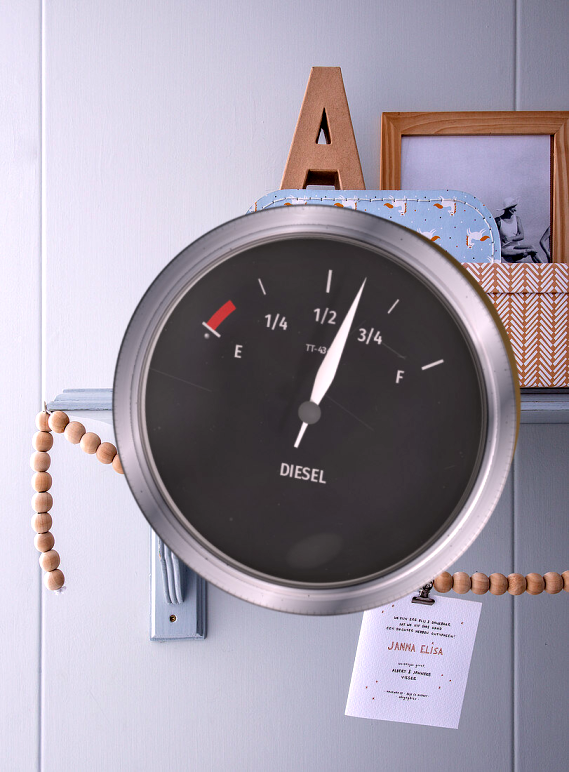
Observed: **0.625**
